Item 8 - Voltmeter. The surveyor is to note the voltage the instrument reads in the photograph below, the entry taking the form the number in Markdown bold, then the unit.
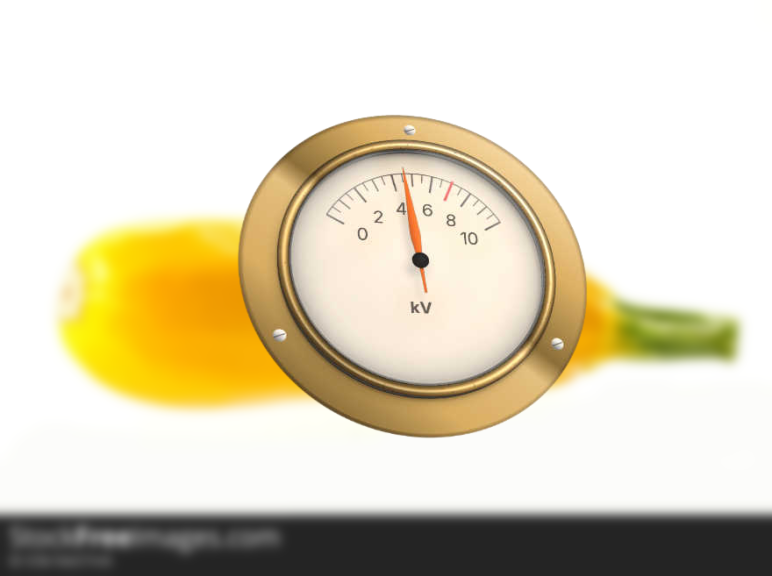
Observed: **4.5** kV
